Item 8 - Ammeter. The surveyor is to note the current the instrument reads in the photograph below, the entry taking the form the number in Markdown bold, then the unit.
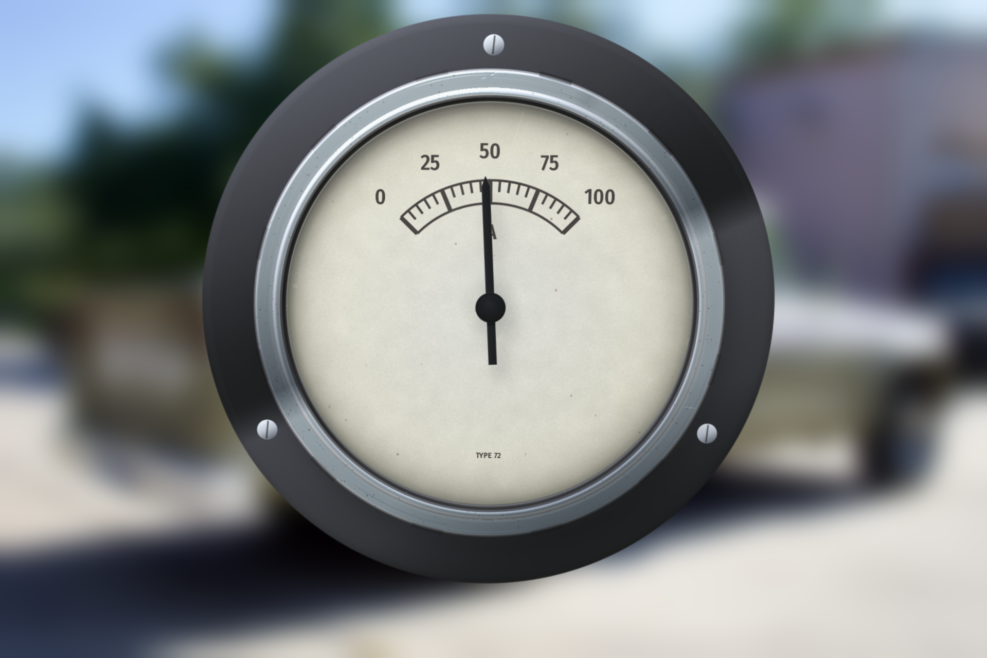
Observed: **47.5** A
